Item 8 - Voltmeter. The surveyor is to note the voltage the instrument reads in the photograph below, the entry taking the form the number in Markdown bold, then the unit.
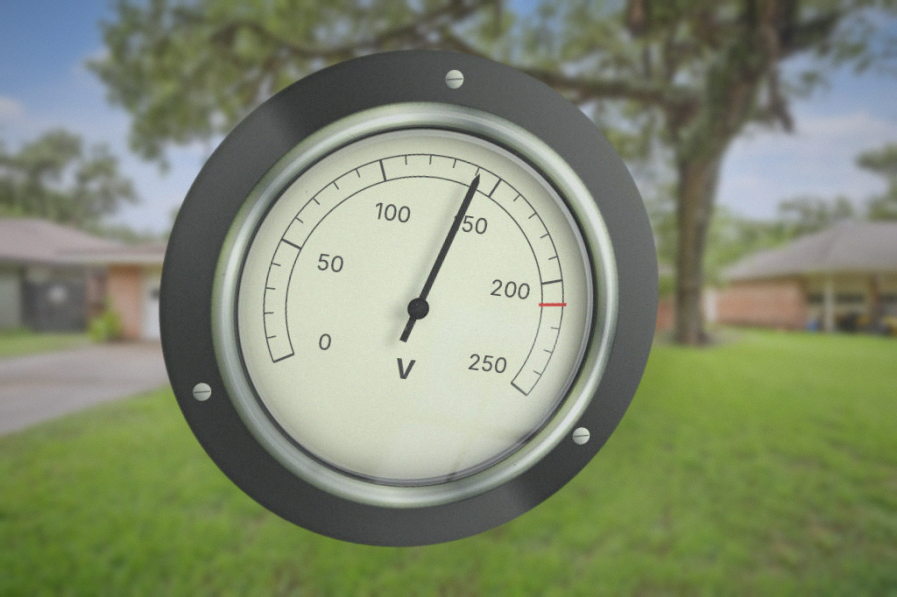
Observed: **140** V
